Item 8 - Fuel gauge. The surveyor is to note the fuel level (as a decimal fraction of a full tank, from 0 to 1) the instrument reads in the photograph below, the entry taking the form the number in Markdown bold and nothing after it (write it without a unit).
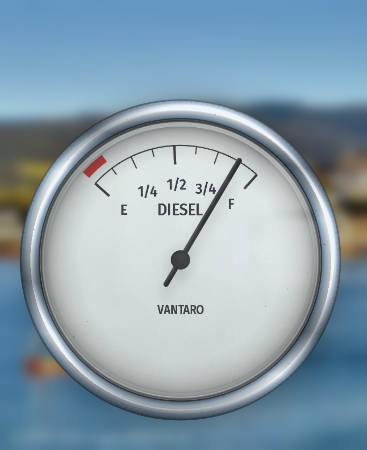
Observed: **0.875**
